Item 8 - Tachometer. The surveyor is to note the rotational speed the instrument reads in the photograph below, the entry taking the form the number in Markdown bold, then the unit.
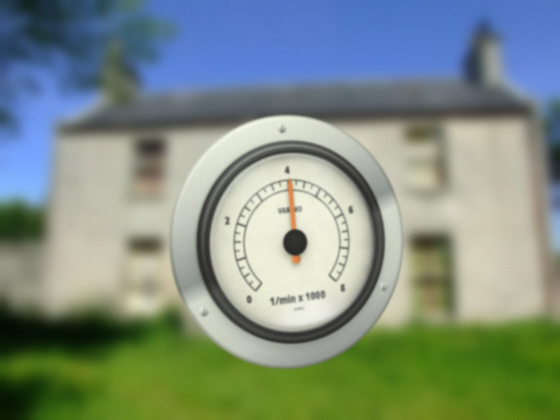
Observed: **4000** rpm
